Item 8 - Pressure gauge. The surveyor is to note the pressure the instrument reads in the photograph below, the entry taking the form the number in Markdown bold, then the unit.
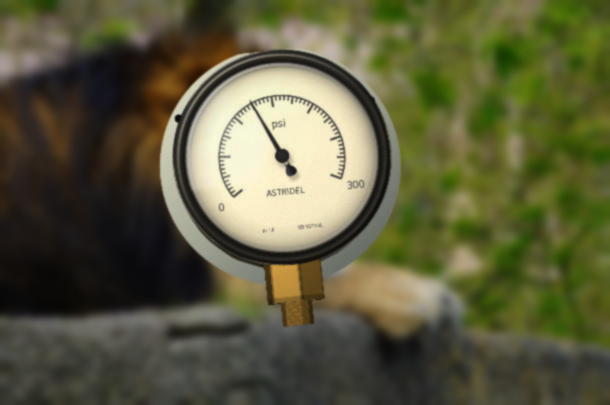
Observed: **125** psi
